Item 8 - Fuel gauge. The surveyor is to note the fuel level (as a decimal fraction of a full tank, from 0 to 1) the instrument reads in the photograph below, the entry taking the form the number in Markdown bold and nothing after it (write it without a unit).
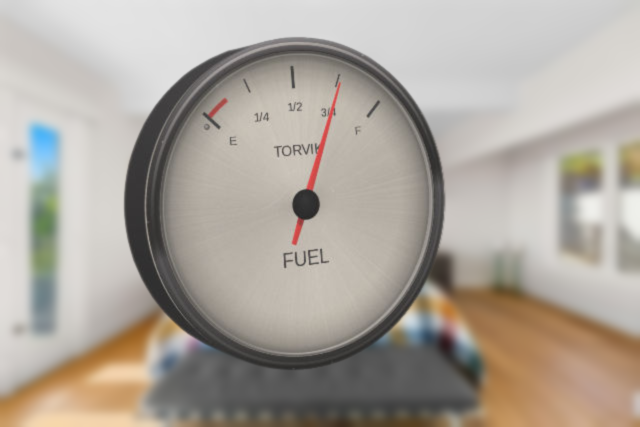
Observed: **0.75**
